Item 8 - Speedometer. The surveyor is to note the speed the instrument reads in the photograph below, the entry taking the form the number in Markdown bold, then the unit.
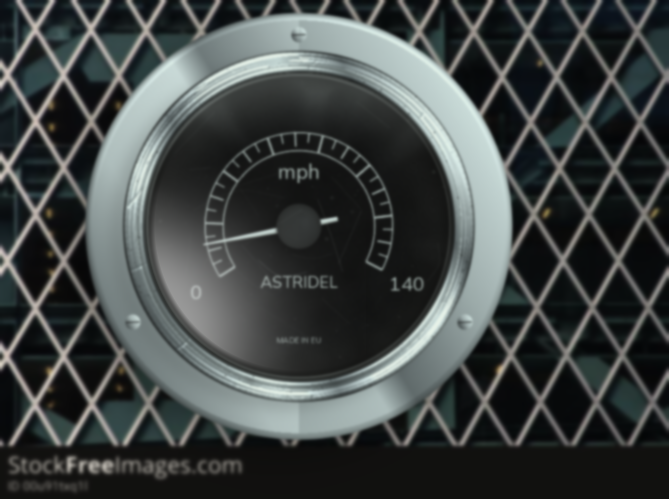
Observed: **12.5** mph
